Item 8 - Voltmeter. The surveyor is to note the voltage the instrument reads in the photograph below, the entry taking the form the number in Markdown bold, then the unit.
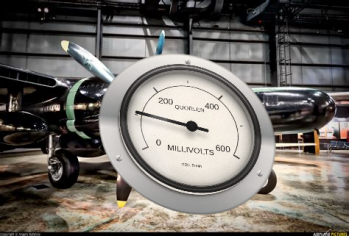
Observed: **100** mV
